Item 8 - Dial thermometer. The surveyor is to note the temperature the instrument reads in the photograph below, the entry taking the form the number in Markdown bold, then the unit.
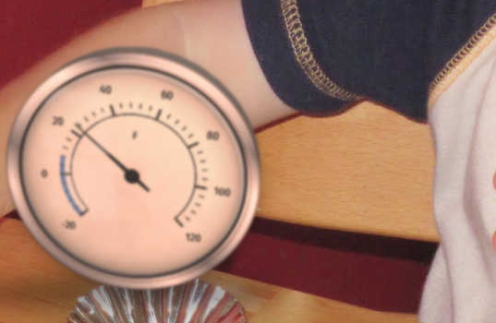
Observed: **24** °F
